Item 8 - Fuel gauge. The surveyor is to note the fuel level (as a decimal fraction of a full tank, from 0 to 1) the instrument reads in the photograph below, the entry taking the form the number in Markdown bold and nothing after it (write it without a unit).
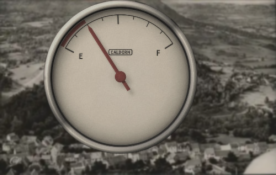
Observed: **0.25**
